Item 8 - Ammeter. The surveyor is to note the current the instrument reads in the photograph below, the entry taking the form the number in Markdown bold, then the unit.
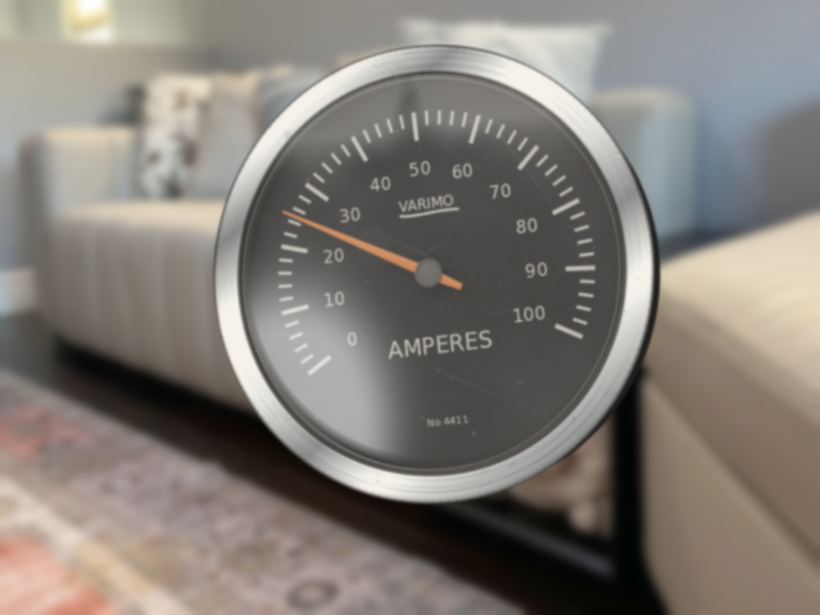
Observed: **25** A
